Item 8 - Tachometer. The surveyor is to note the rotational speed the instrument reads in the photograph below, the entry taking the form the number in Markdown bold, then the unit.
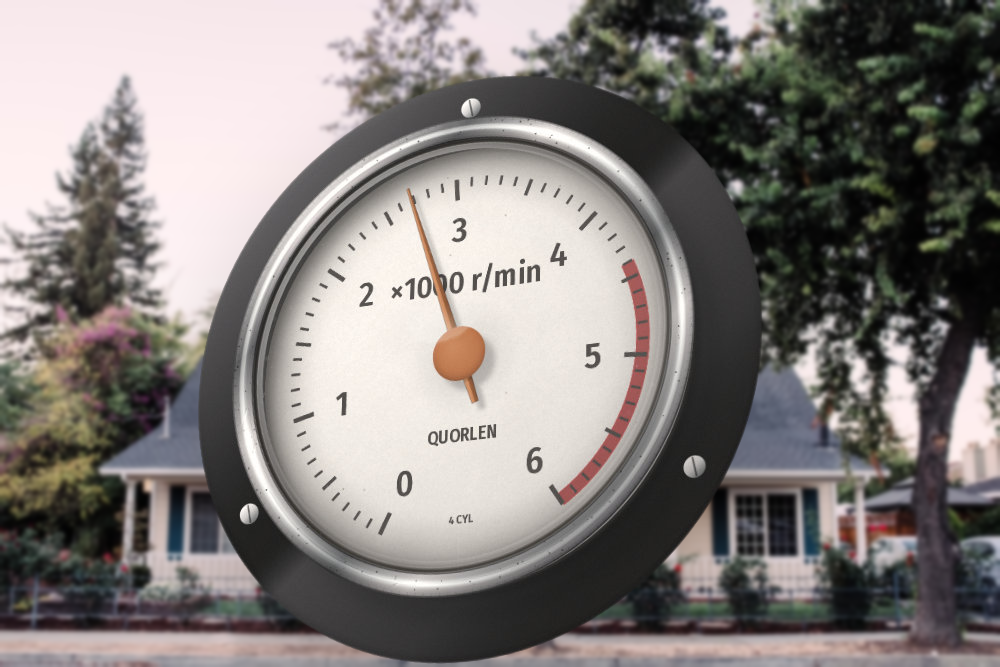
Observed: **2700** rpm
